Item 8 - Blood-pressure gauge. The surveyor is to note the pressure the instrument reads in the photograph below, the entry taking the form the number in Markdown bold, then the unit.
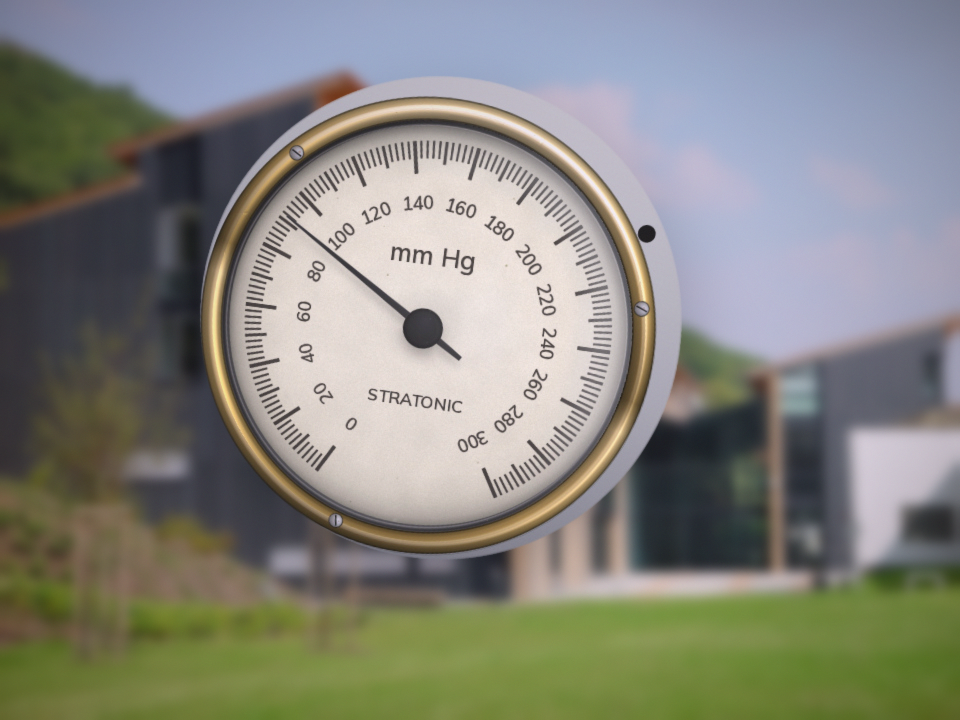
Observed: **92** mmHg
